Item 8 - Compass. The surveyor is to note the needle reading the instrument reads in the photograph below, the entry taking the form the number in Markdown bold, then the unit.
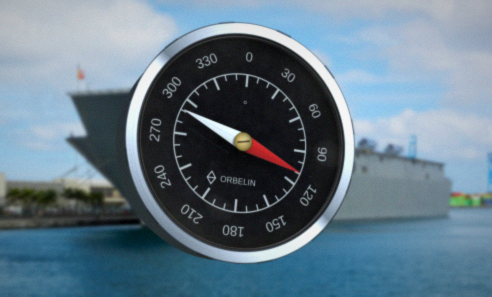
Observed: **110** °
